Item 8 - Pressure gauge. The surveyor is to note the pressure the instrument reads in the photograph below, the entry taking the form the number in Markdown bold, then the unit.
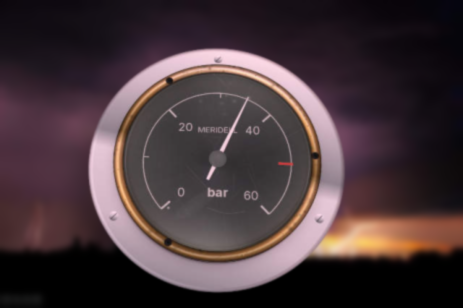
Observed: **35** bar
